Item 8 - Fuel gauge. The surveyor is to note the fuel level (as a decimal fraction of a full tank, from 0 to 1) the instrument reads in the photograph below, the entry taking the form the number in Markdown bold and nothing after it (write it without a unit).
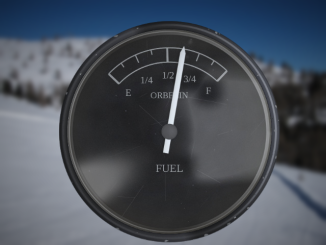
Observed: **0.625**
